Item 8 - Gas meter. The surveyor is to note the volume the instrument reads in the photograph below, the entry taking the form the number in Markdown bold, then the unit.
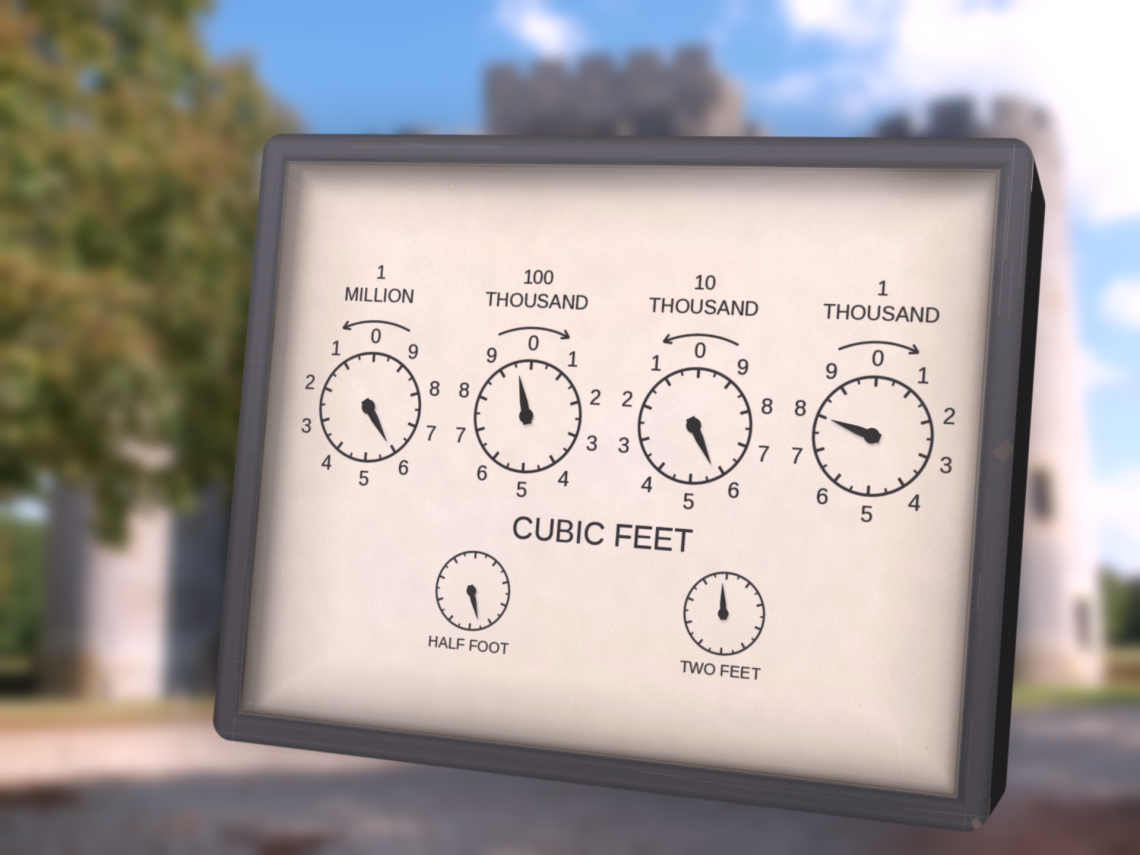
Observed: **595800** ft³
